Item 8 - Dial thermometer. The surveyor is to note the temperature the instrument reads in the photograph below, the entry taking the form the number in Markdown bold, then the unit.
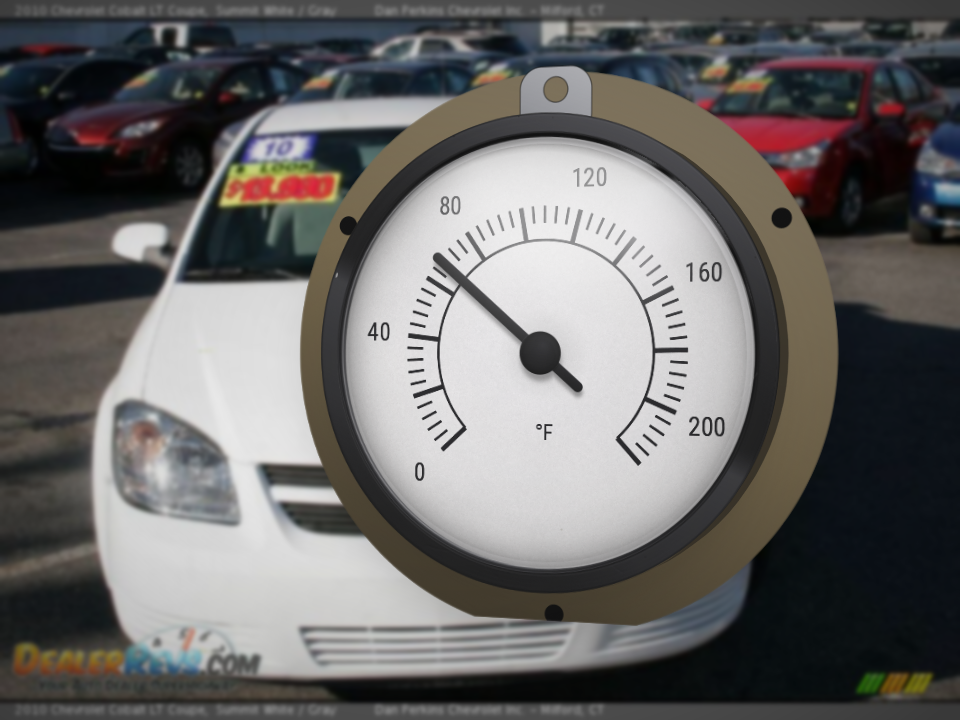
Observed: **68** °F
